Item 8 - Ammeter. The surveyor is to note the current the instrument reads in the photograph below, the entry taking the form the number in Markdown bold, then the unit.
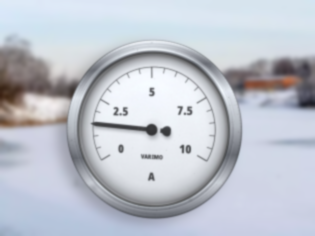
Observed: **1.5** A
